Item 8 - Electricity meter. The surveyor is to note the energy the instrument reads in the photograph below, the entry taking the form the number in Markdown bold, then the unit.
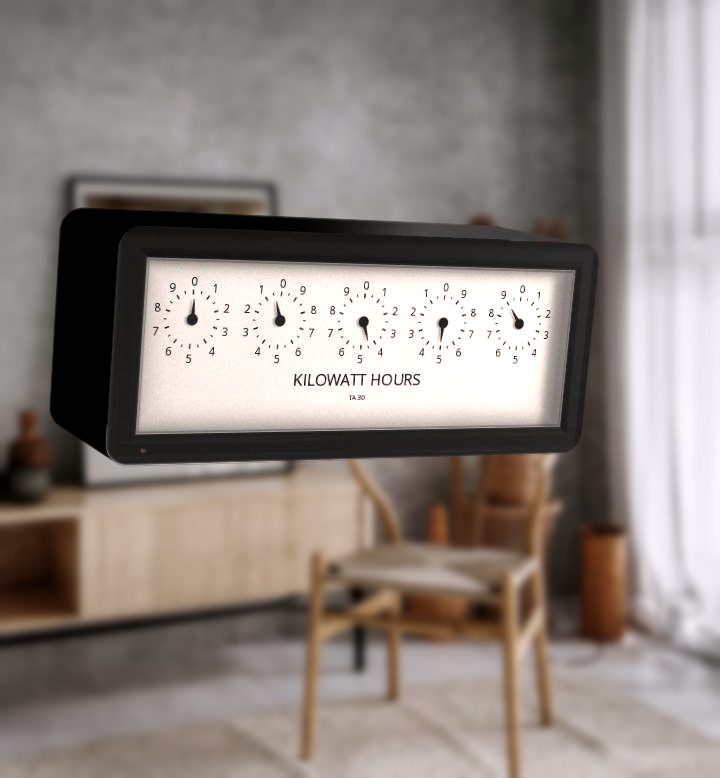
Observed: **449** kWh
